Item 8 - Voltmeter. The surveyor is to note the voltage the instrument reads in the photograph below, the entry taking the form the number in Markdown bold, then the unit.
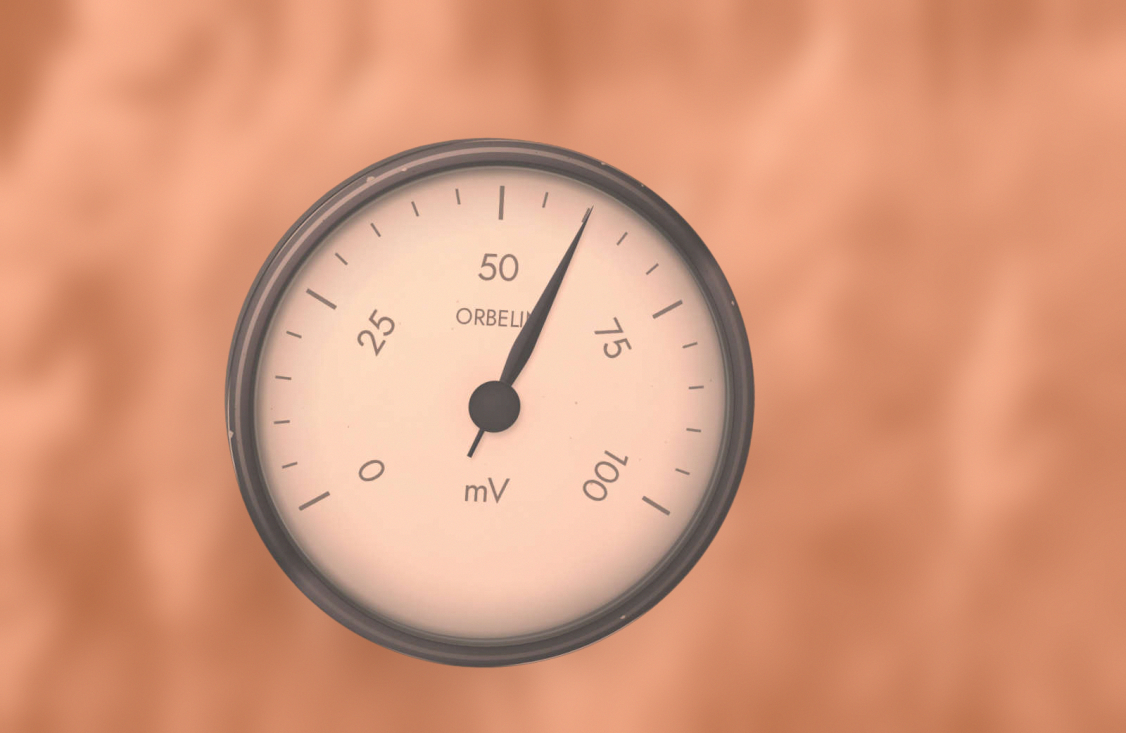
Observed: **60** mV
